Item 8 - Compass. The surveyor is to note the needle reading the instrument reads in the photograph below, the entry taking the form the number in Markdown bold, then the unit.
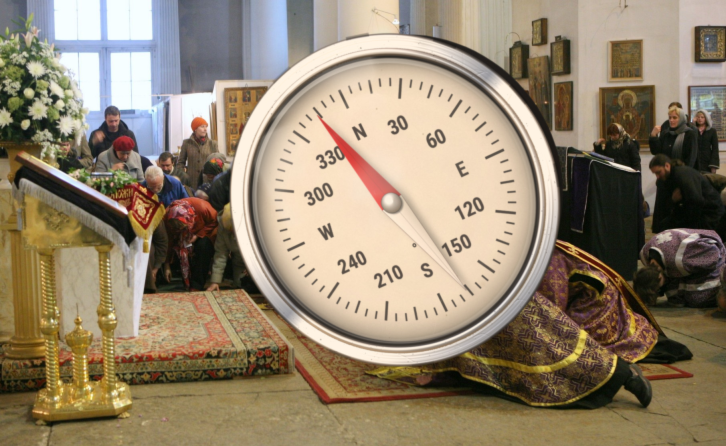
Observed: **345** °
